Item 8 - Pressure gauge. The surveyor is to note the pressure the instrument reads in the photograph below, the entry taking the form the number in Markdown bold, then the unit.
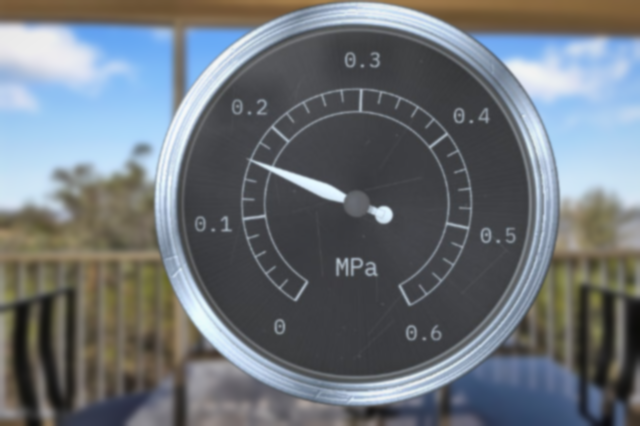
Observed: **0.16** MPa
